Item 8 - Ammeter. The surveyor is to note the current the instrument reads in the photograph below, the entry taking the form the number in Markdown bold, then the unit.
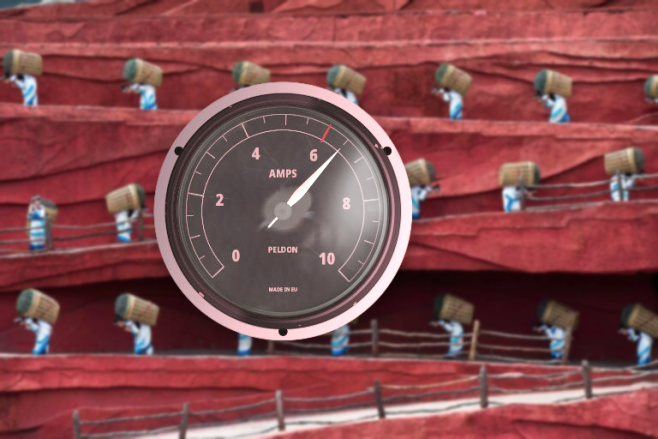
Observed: **6.5** A
